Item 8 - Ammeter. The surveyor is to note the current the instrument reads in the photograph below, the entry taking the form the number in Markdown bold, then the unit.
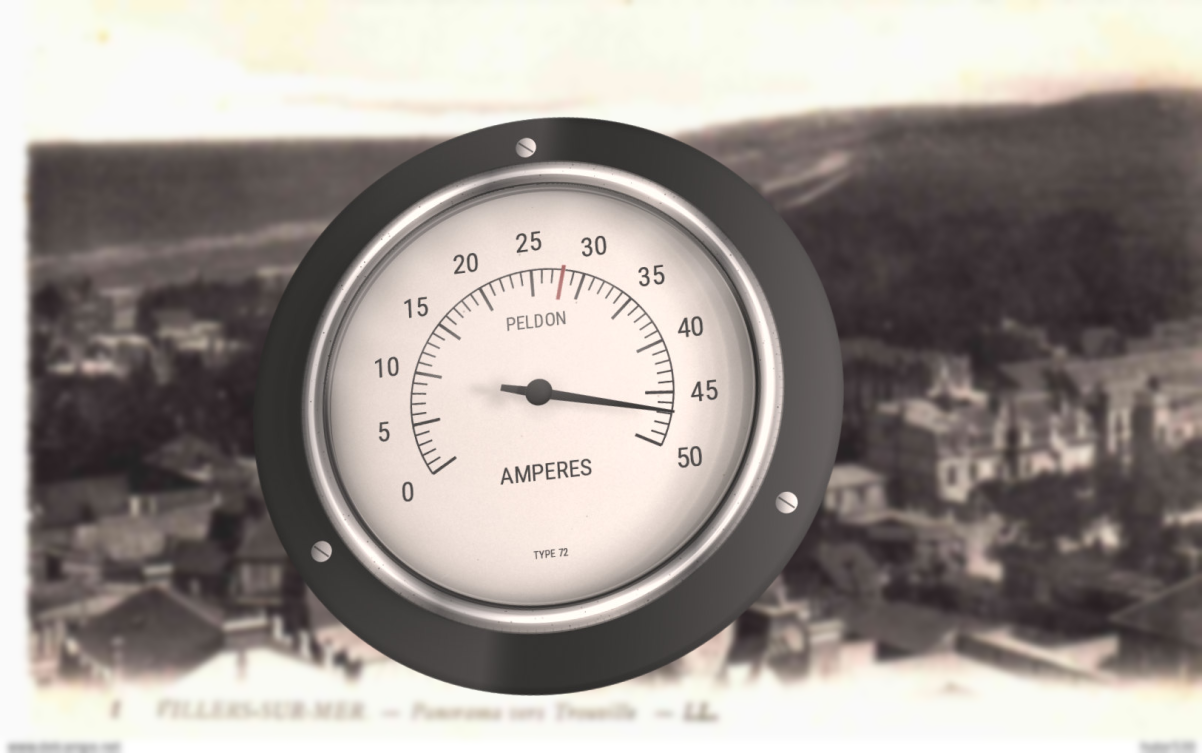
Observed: **47** A
